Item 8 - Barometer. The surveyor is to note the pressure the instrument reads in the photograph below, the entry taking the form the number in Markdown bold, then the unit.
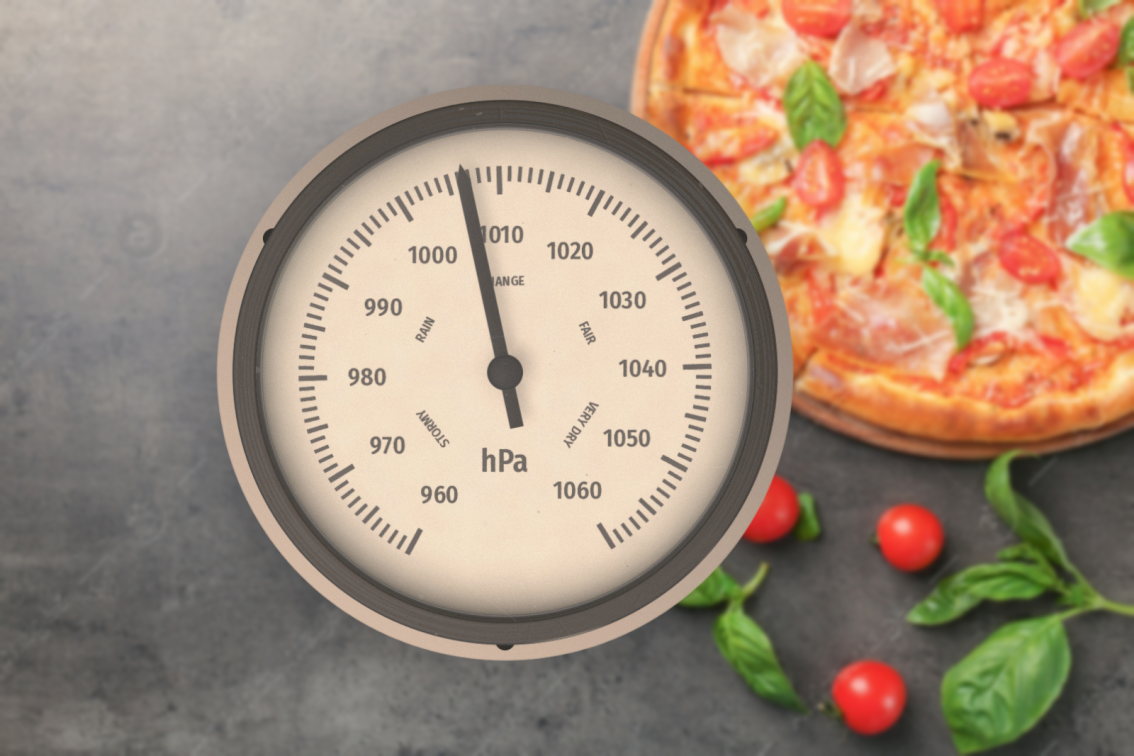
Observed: **1006.5** hPa
